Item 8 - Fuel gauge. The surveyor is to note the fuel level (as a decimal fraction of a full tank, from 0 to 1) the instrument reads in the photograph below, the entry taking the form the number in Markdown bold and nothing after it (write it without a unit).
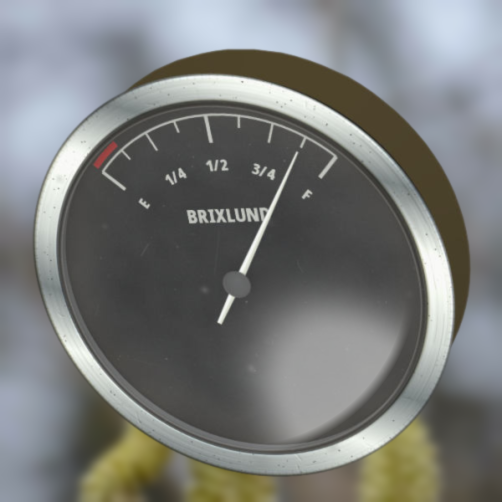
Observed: **0.875**
